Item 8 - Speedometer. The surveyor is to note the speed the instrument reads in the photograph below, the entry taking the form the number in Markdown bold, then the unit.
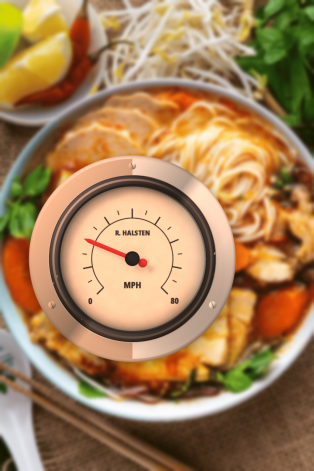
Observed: **20** mph
